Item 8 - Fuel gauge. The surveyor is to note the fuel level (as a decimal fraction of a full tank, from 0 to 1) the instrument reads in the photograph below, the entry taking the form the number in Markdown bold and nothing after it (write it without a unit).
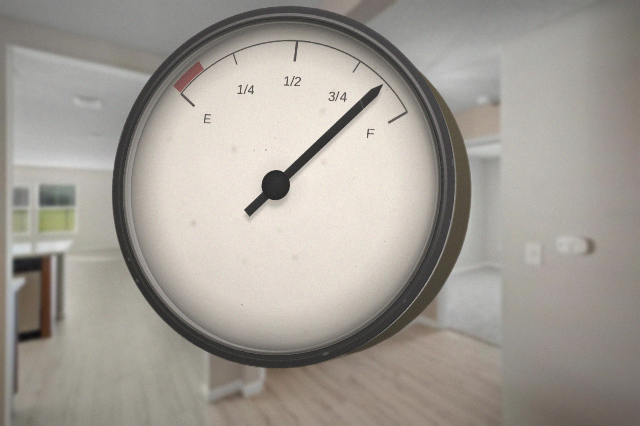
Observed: **0.875**
